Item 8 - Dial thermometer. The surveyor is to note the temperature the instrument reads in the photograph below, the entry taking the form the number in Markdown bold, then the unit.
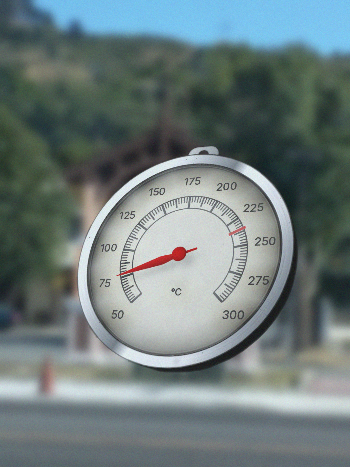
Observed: **75** °C
